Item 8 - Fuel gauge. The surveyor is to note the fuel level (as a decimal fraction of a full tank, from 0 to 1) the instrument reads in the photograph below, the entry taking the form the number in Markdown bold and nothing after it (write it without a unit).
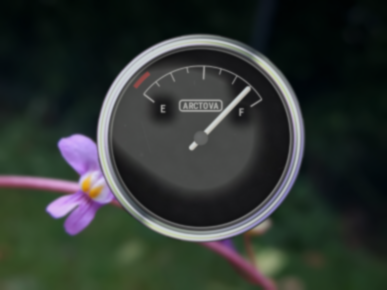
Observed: **0.875**
